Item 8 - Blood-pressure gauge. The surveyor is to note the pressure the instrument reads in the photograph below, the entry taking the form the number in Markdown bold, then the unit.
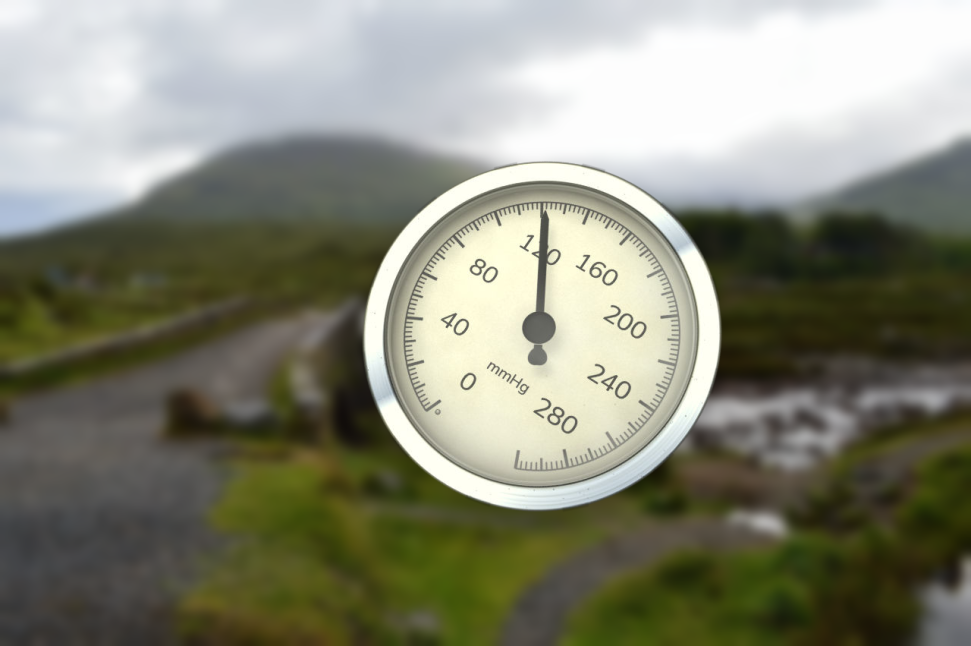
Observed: **122** mmHg
